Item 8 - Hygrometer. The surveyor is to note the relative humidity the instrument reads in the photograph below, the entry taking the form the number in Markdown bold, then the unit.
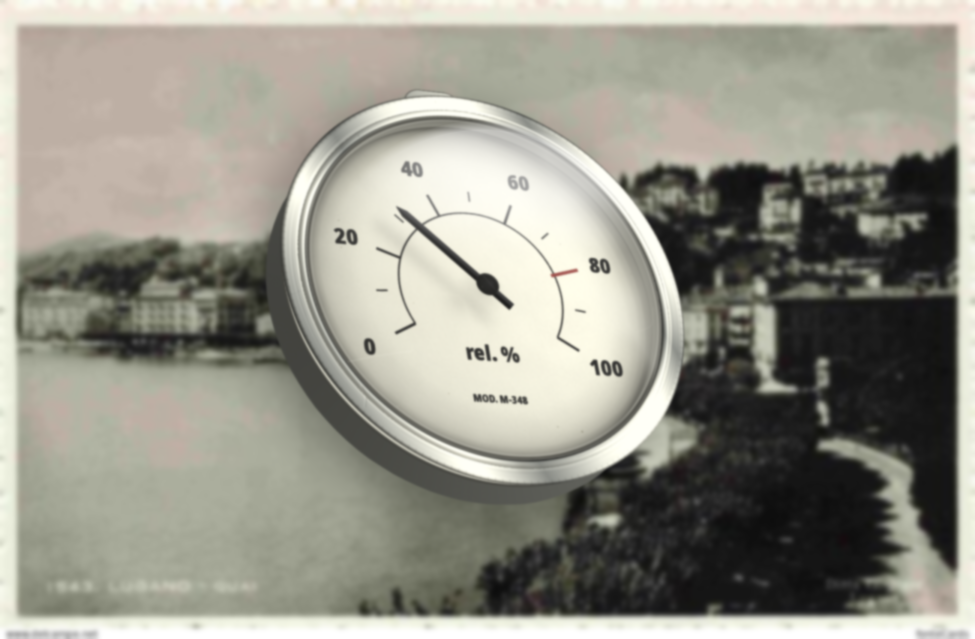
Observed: **30** %
